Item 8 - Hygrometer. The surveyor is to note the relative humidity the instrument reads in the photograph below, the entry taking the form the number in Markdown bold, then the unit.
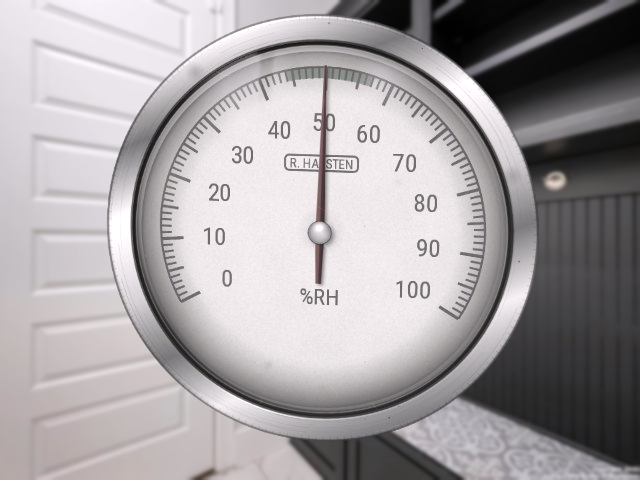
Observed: **50** %
